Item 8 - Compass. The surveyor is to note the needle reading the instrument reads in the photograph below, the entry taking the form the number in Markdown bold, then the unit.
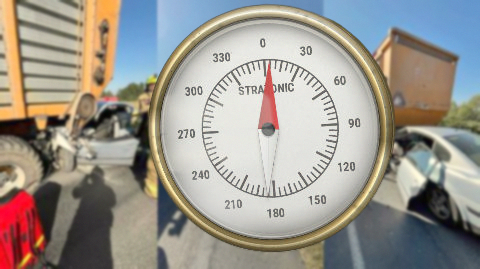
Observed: **5** °
